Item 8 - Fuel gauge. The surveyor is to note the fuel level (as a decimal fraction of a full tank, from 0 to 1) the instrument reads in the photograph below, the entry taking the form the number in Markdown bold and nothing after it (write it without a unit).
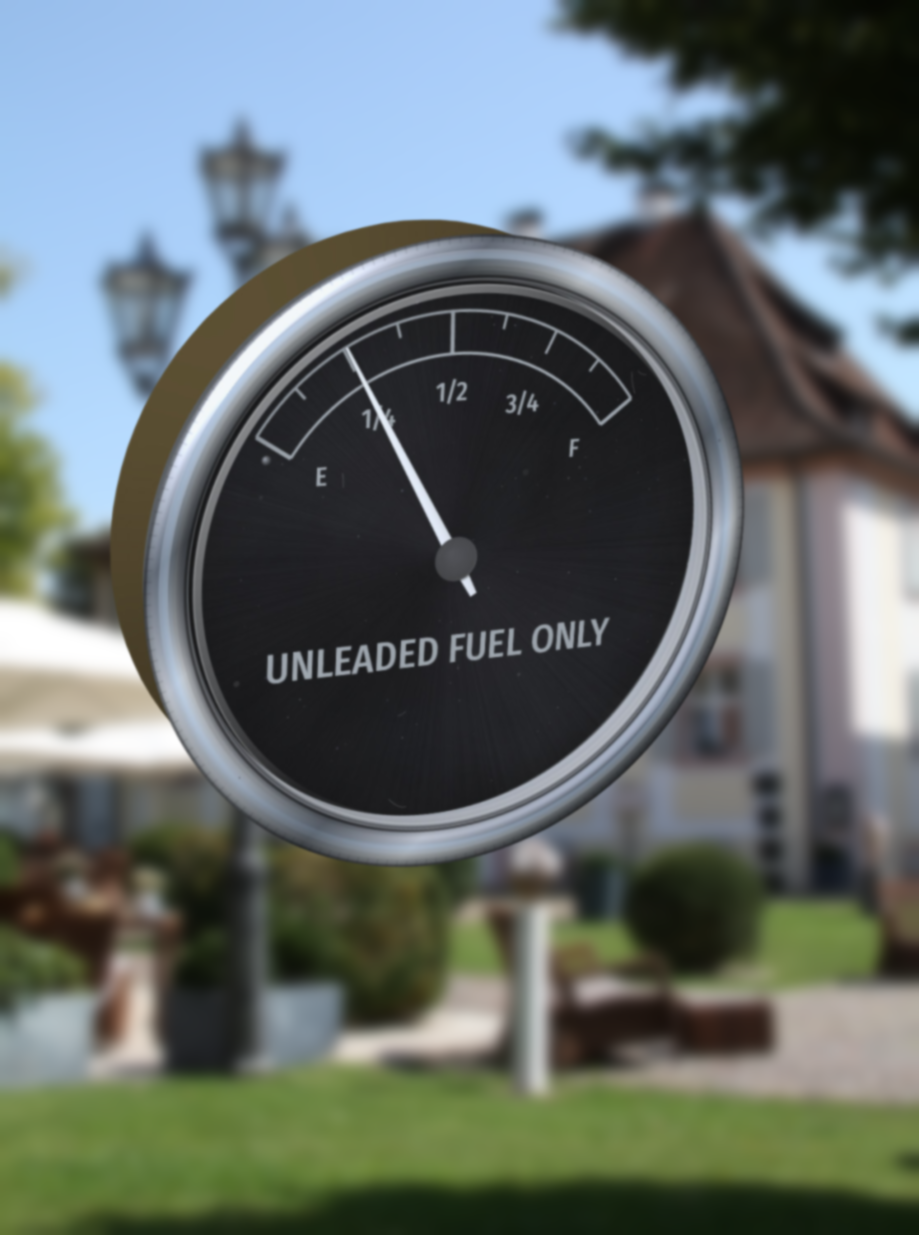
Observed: **0.25**
